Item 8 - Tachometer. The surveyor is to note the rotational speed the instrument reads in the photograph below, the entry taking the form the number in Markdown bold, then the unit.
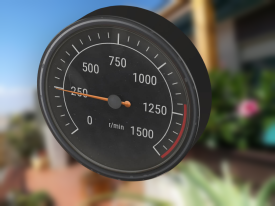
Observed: **250** rpm
